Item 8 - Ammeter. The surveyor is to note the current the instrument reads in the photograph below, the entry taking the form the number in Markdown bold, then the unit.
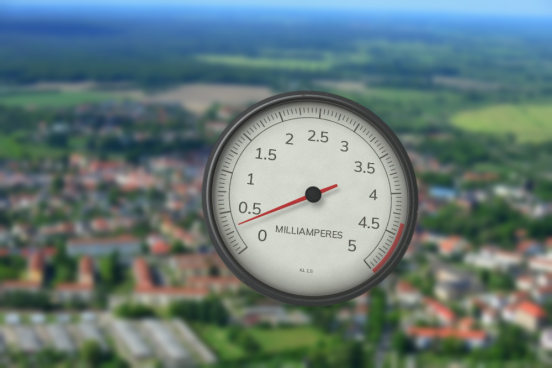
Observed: **0.3** mA
